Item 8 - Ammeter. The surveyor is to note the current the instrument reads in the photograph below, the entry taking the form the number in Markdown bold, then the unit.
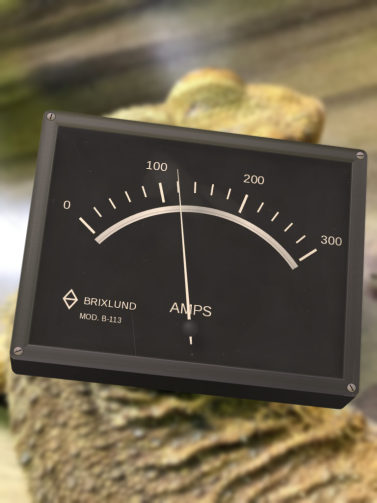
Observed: **120** A
